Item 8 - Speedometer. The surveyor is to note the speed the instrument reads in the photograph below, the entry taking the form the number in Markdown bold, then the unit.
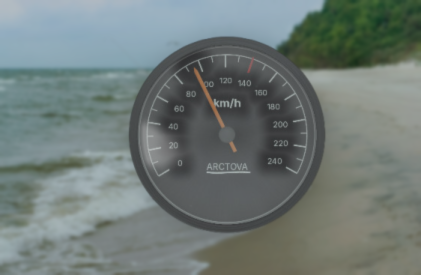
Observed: **95** km/h
